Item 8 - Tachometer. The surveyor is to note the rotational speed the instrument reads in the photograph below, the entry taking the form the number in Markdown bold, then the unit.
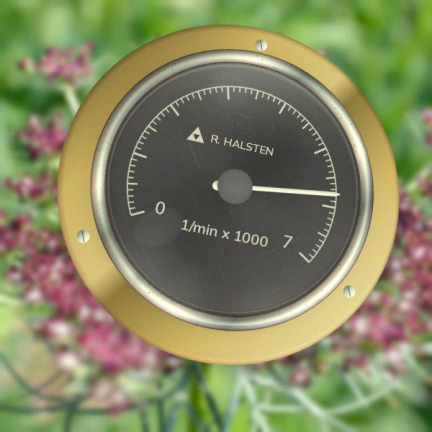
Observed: **5800** rpm
